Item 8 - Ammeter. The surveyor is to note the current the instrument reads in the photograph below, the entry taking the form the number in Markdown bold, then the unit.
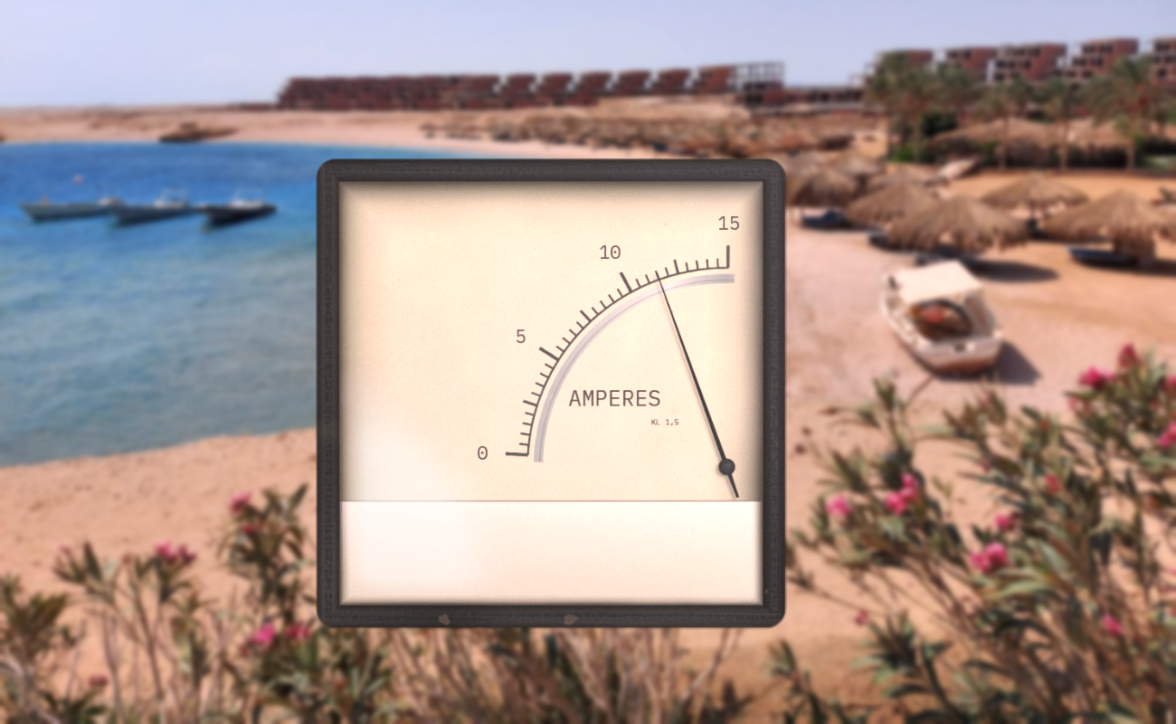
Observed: **11.5** A
